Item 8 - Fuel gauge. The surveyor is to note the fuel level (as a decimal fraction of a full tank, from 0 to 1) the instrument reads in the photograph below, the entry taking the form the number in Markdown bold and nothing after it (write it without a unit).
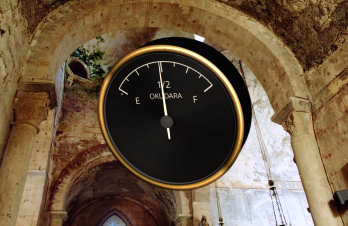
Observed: **0.5**
